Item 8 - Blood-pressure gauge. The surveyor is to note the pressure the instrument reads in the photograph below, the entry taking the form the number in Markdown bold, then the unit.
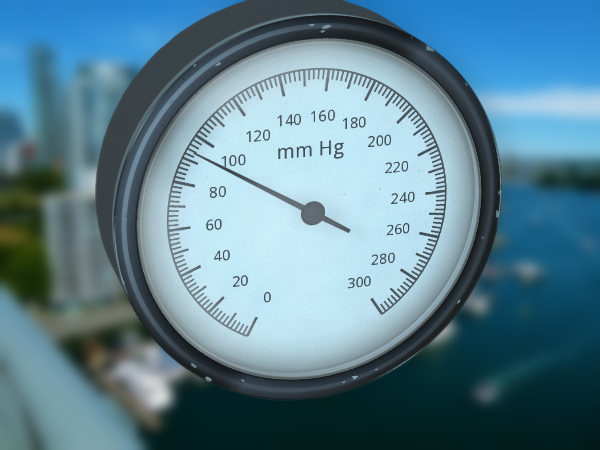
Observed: **94** mmHg
